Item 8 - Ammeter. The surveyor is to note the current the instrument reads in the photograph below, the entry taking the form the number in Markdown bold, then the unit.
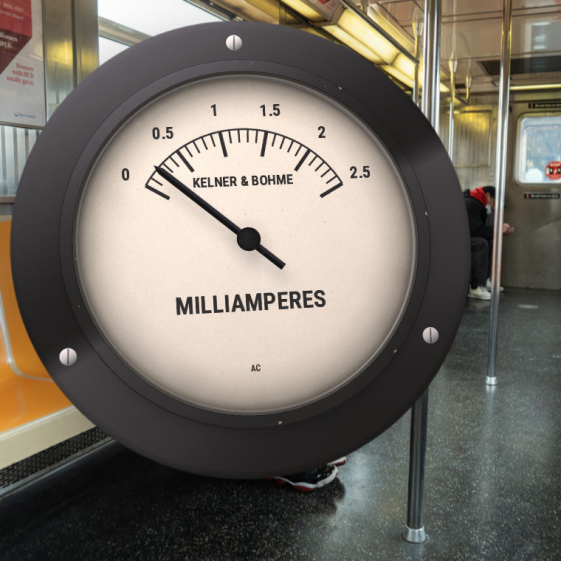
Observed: **0.2** mA
